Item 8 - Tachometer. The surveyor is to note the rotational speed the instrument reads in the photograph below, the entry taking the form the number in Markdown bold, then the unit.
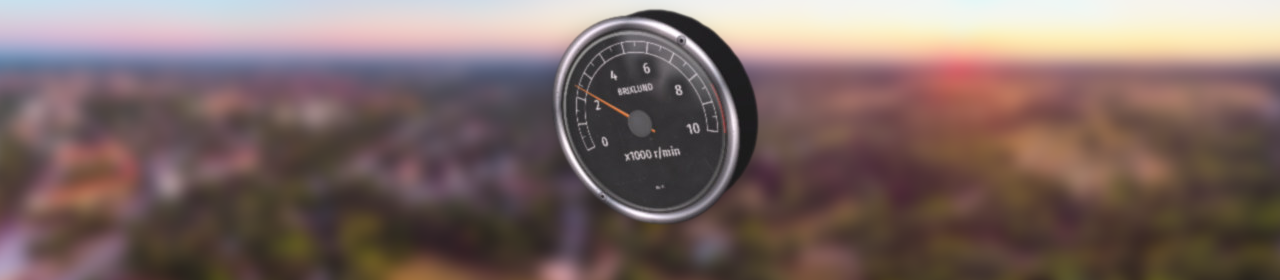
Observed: **2500** rpm
